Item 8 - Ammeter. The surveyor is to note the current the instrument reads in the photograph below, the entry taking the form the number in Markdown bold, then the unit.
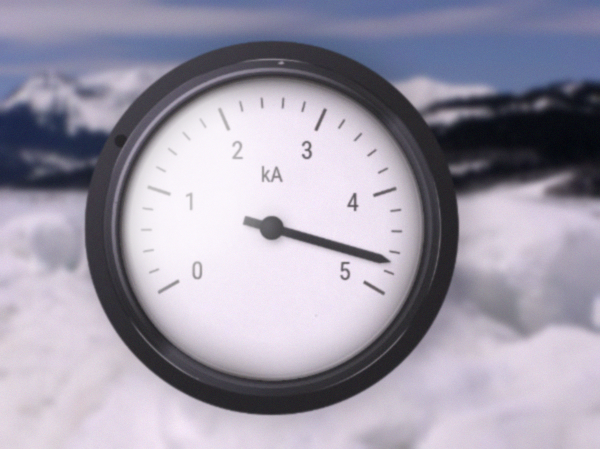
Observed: **4.7** kA
